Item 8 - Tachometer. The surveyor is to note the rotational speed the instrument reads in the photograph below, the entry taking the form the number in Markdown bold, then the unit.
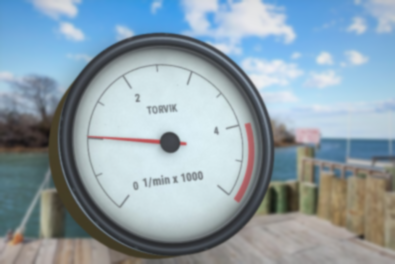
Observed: **1000** rpm
